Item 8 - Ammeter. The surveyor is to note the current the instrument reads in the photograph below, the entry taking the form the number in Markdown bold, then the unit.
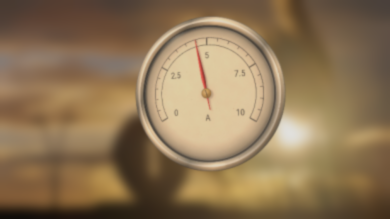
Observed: **4.5** A
